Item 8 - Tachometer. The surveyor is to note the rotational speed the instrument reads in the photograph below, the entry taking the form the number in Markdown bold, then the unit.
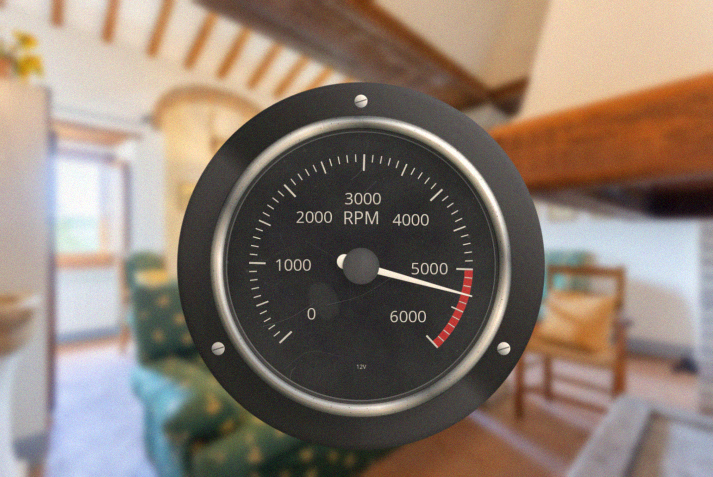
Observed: **5300** rpm
